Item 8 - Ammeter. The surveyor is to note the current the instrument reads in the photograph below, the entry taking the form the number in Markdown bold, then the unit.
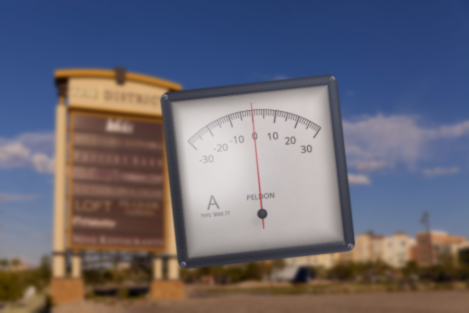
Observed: **0** A
